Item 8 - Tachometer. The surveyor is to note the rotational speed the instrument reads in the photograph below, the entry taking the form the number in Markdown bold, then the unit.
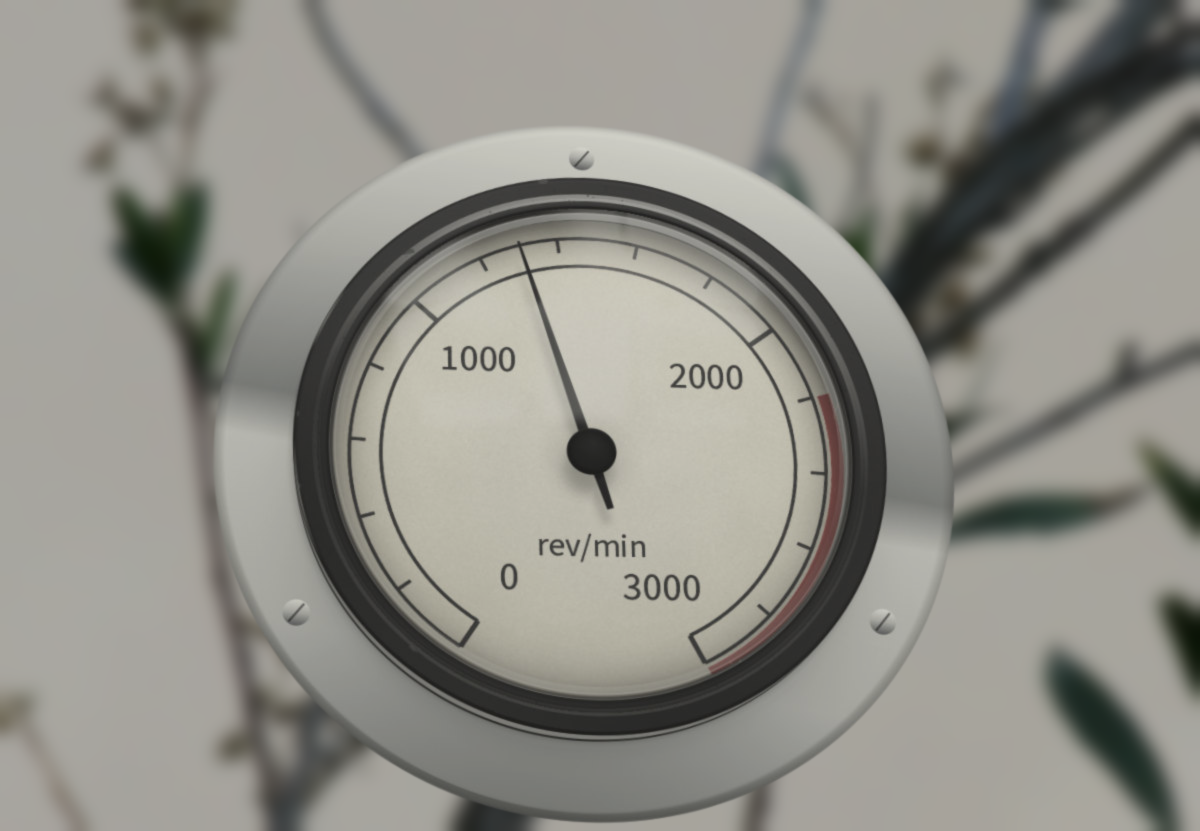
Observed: **1300** rpm
